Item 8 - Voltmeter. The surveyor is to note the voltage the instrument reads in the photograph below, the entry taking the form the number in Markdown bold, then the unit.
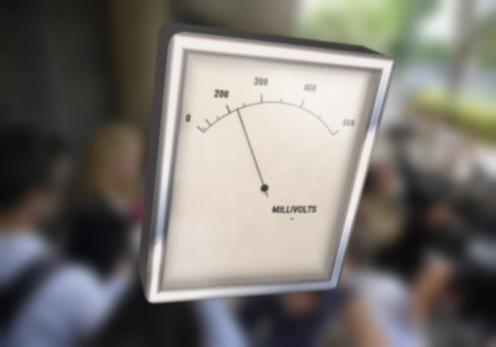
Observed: **225** mV
